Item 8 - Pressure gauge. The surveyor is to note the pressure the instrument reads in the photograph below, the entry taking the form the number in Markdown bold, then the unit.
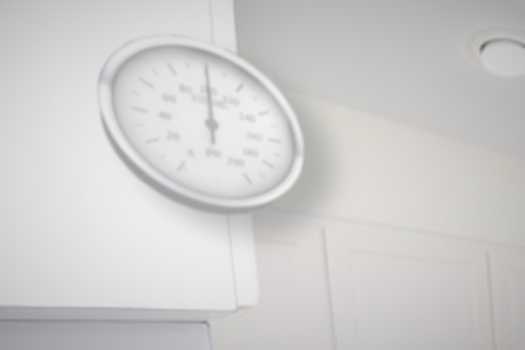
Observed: **100** psi
